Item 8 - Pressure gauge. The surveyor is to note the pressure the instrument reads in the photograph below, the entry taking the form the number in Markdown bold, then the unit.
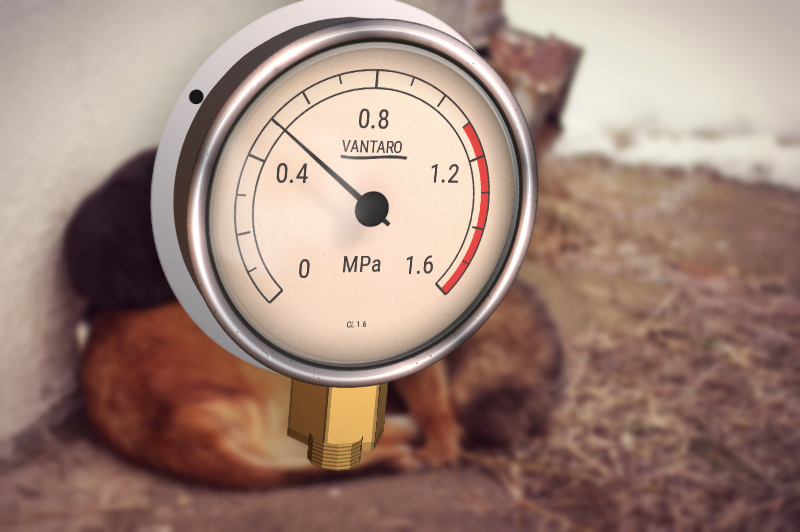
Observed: **0.5** MPa
